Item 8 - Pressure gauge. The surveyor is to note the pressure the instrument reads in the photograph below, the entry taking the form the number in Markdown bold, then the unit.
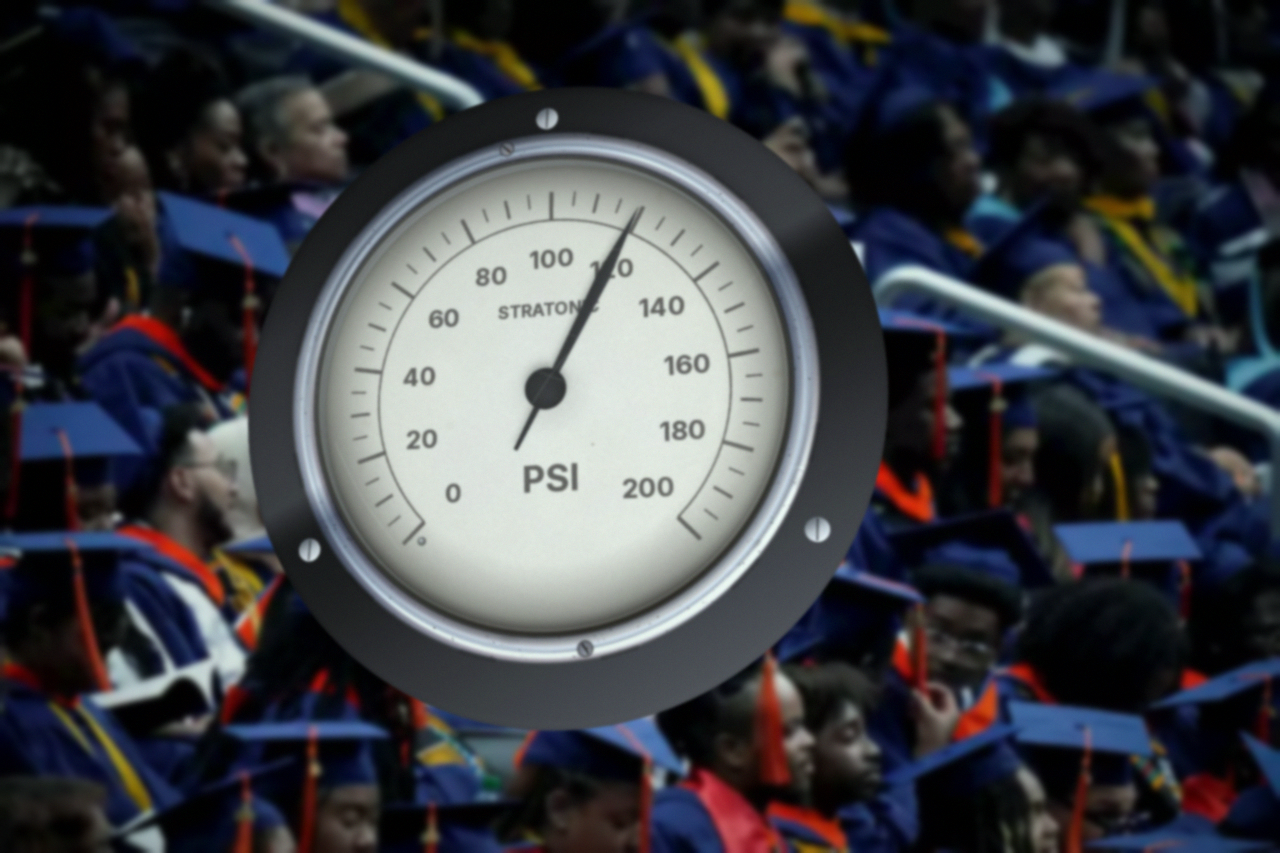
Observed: **120** psi
